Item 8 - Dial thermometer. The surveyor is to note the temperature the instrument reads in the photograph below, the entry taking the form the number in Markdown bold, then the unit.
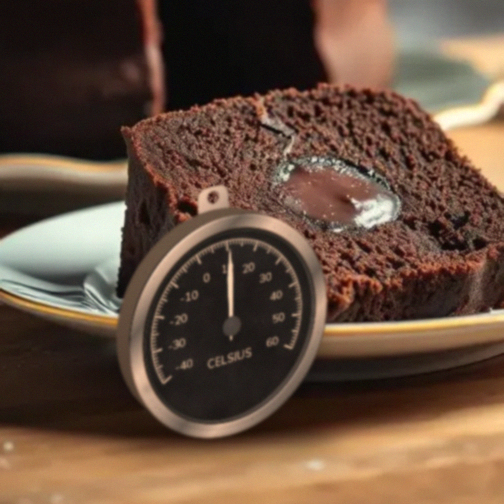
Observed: **10** °C
